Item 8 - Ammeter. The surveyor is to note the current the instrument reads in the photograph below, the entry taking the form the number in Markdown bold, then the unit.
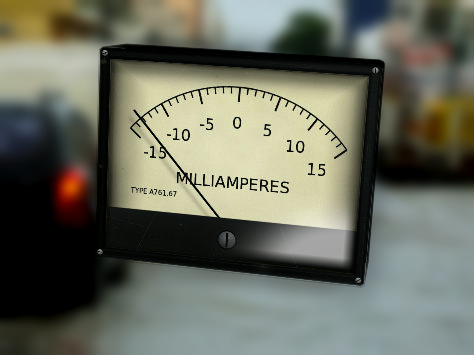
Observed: **-13** mA
